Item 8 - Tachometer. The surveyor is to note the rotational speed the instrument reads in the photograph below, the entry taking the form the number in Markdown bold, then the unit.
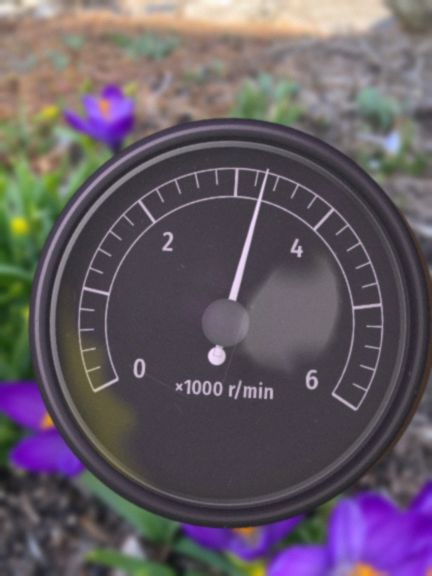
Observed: **3300** rpm
